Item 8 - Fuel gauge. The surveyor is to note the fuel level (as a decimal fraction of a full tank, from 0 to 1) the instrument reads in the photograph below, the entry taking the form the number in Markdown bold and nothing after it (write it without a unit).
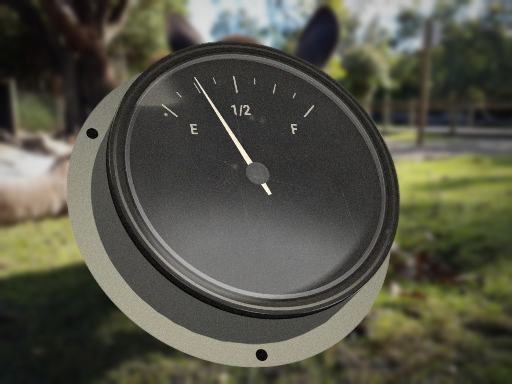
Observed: **0.25**
